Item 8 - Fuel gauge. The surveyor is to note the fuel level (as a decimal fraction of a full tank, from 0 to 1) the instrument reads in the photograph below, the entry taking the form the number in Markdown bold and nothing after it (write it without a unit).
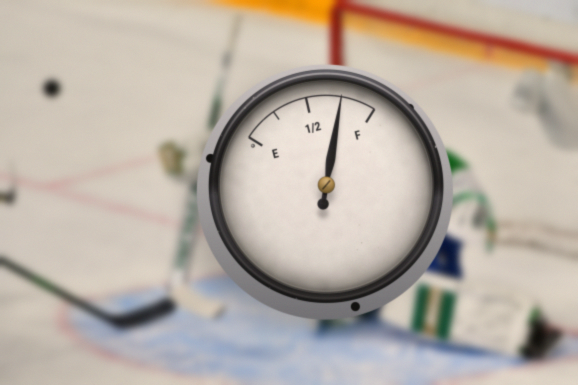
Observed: **0.75**
